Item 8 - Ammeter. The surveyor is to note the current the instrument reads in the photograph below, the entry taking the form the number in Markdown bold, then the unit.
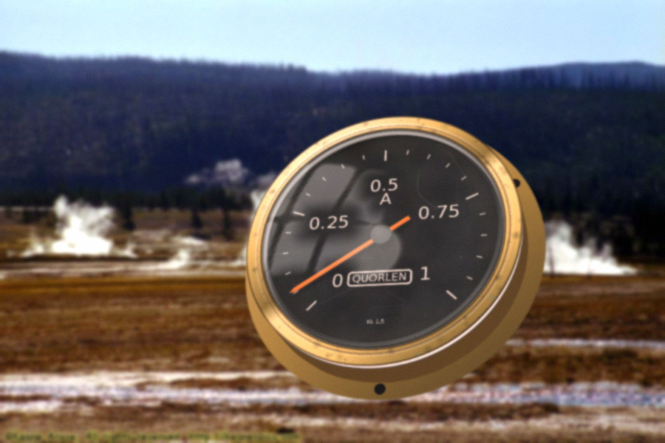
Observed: **0.05** A
